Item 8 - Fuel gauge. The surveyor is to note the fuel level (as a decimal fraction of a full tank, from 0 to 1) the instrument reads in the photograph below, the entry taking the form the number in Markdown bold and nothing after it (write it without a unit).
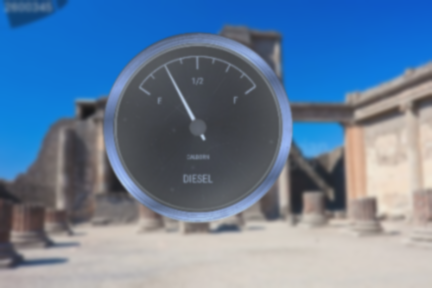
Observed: **0.25**
